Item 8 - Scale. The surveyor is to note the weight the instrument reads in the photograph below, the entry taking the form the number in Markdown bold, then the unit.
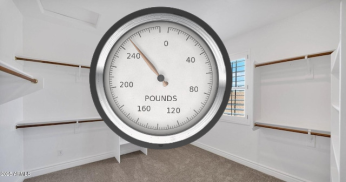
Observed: **250** lb
